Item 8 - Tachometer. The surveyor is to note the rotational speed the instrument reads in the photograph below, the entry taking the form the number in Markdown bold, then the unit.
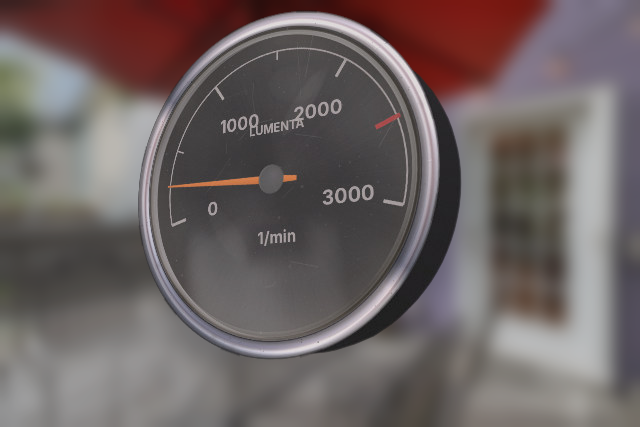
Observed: **250** rpm
